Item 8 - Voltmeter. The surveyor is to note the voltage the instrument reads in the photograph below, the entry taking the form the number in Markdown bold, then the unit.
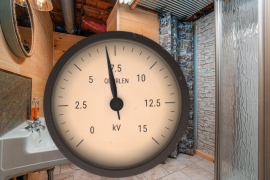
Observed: **7** kV
